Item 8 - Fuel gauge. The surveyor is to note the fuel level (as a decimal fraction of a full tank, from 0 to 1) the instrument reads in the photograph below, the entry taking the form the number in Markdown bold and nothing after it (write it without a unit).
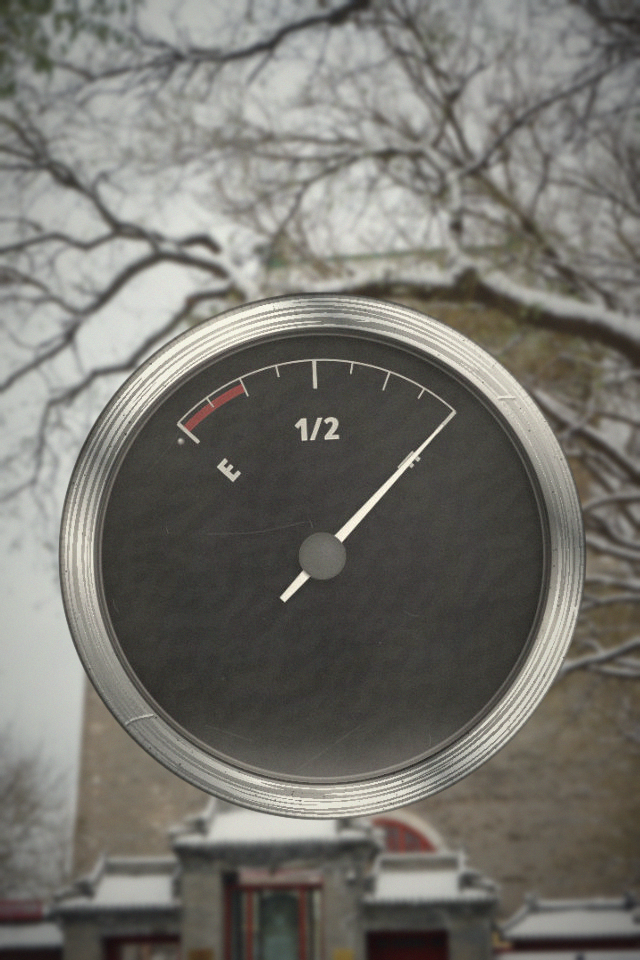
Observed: **1**
